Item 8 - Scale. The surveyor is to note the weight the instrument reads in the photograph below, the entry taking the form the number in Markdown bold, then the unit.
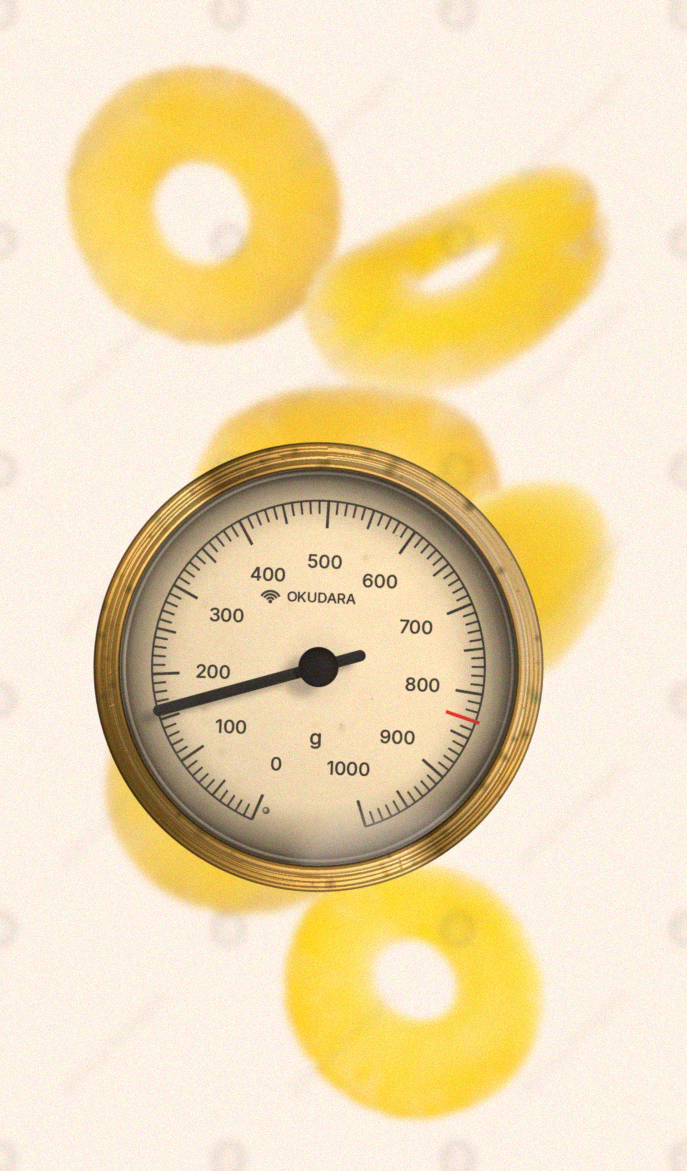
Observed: **160** g
